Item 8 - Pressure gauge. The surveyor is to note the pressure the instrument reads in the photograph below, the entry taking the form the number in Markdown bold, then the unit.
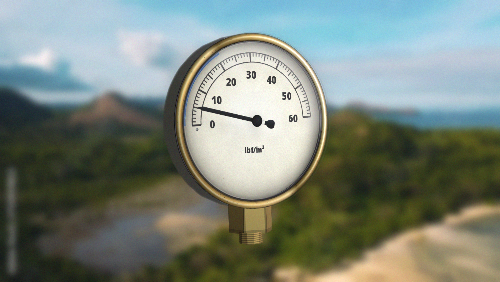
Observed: **5** psi
